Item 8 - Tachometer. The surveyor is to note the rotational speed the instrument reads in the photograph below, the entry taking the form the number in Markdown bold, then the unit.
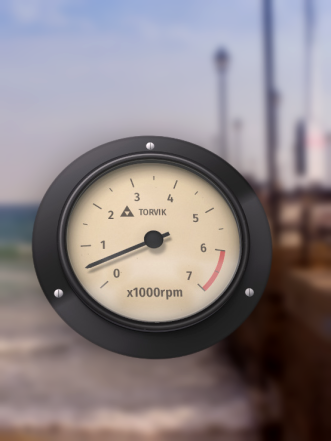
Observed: **500** rpm
